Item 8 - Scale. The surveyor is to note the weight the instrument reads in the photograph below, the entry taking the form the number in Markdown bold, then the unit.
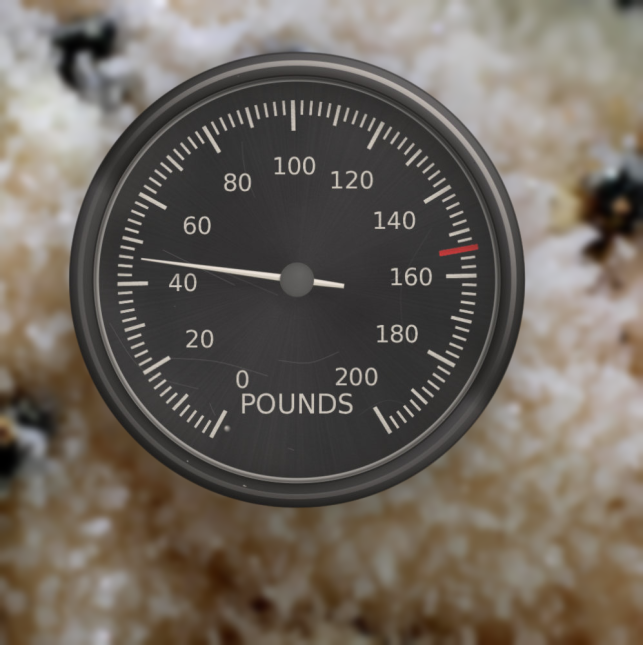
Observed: **46** lb
